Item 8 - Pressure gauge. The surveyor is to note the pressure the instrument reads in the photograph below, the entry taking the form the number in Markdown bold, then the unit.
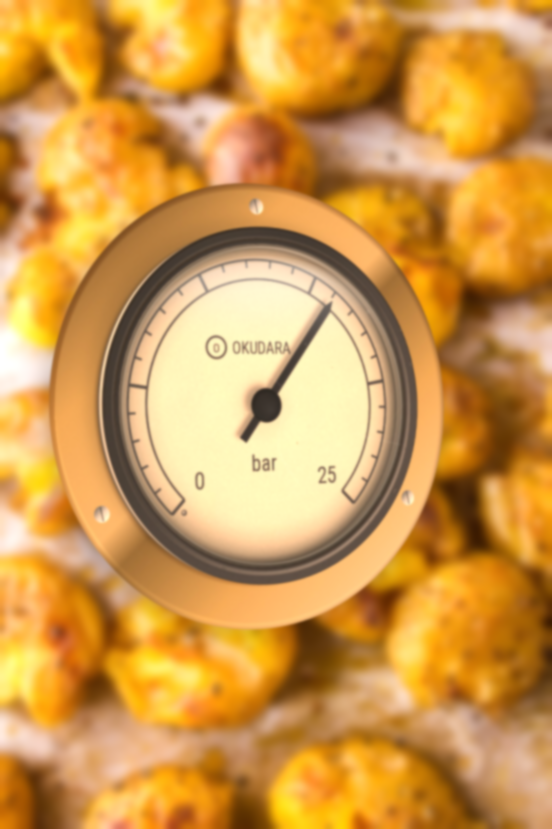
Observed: **16** bar
